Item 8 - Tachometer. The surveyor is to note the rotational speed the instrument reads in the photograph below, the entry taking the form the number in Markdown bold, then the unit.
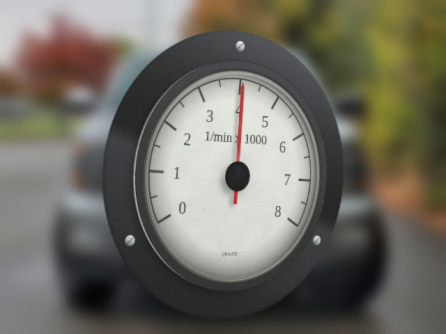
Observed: **4000** rpm
